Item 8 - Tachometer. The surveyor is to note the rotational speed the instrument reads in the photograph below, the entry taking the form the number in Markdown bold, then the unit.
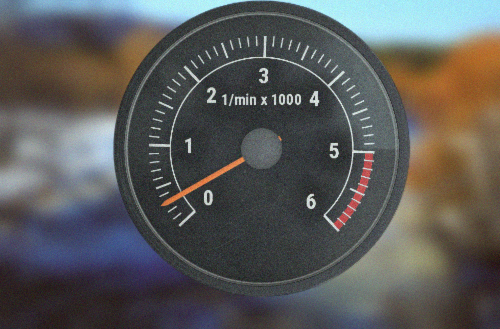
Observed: **300** rpm
